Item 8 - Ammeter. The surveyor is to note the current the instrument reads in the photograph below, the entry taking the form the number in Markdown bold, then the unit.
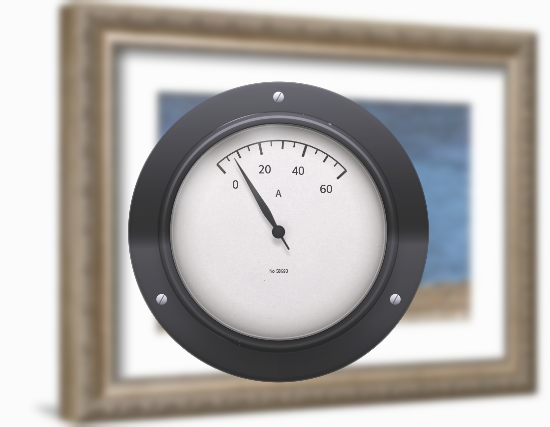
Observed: **7.5** A
